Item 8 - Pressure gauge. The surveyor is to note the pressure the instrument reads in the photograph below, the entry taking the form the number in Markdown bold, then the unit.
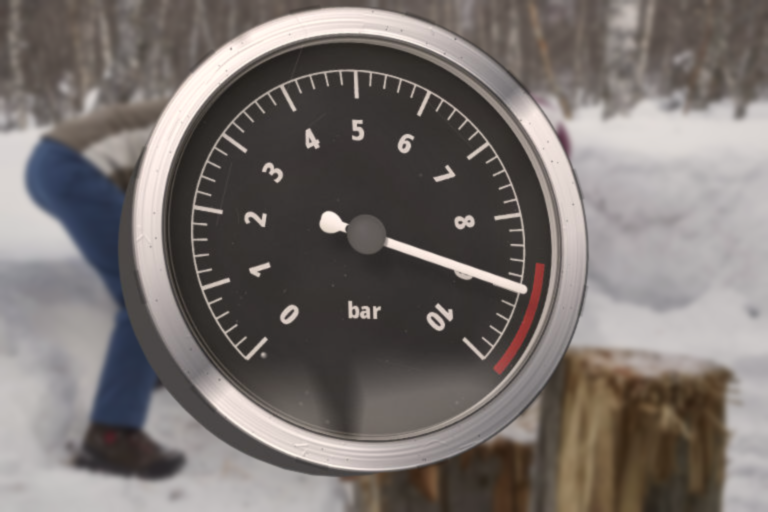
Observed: **9** bar
